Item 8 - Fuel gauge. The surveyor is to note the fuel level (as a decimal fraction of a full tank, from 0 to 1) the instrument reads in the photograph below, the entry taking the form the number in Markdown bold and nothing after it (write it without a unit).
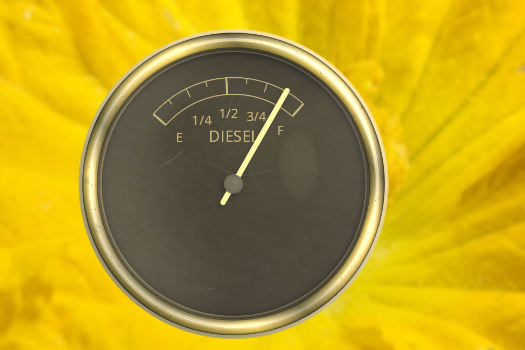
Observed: **0.875**
